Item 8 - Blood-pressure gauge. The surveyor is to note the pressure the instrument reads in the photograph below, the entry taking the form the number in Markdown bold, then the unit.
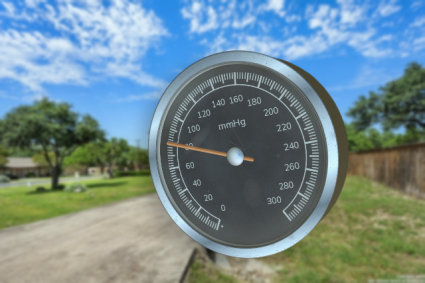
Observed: **80** mmHg
